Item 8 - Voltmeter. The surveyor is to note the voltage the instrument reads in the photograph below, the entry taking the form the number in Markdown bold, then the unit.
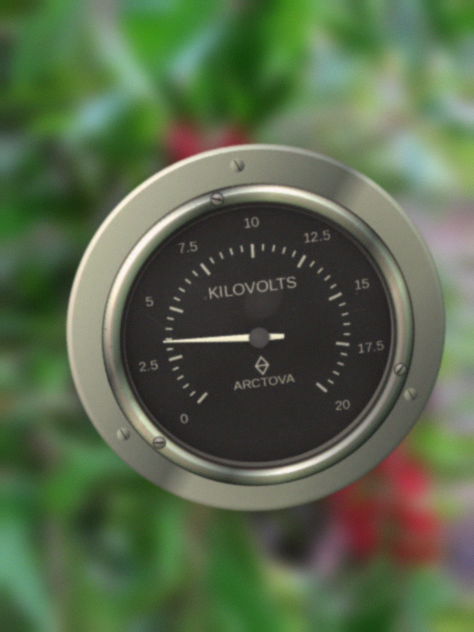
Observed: **3.5** kV
